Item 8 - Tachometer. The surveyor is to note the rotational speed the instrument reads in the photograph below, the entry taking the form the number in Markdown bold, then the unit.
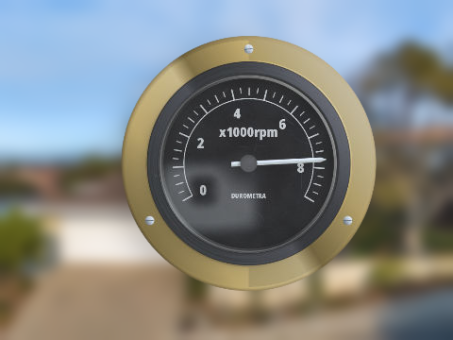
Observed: **7750** rpm
